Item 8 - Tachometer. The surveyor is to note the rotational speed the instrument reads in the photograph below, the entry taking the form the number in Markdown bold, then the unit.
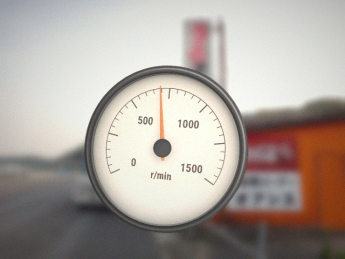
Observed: **700** rpm
